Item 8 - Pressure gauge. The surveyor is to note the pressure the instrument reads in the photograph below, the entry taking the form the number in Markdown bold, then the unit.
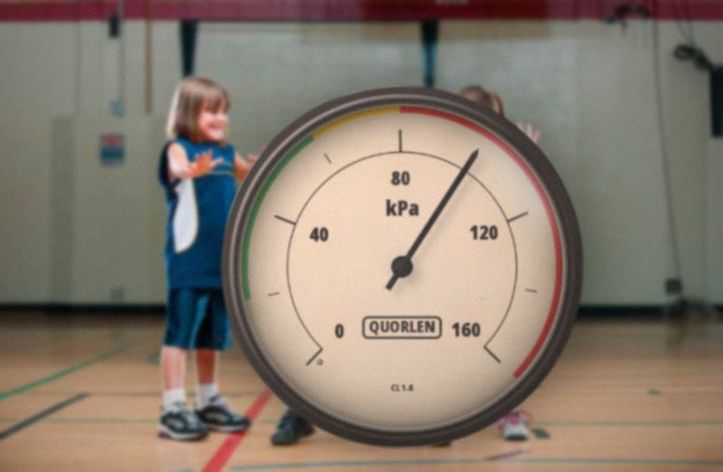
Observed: **100** kPa
